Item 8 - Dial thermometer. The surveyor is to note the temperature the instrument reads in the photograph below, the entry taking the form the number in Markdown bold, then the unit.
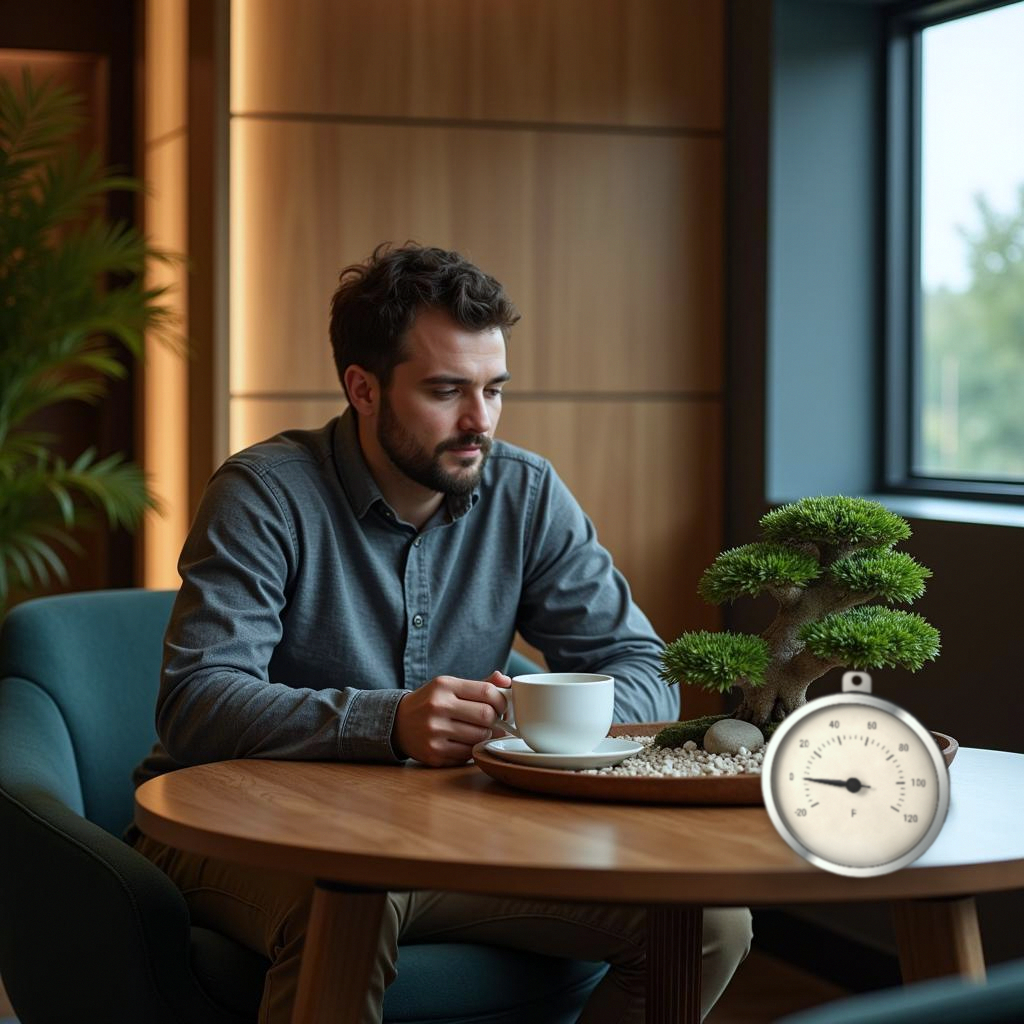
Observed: **0** °F
